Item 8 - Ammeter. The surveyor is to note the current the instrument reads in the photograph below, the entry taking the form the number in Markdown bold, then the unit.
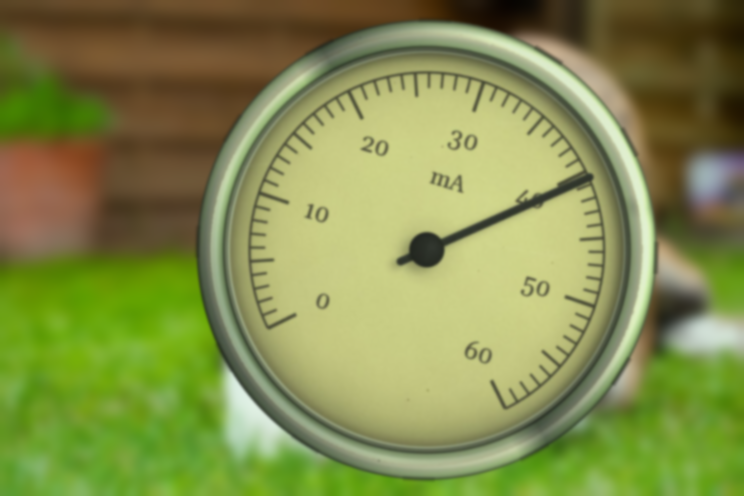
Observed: **40.5** mA
